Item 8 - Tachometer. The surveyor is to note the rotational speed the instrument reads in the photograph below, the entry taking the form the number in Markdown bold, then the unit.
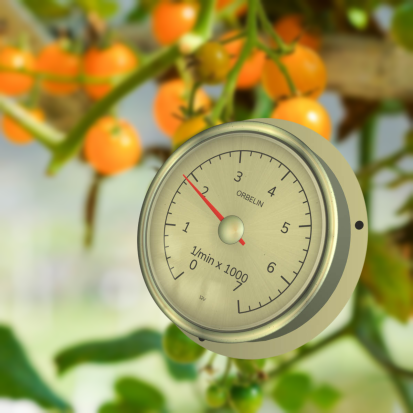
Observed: **1900** rpm
